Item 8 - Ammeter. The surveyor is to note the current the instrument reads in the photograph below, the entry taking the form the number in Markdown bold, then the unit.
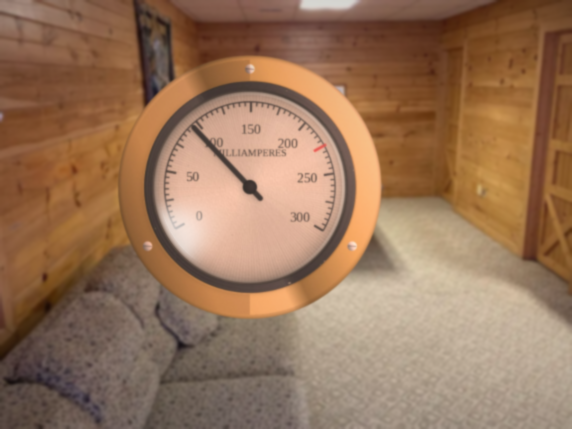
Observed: **95** mA
